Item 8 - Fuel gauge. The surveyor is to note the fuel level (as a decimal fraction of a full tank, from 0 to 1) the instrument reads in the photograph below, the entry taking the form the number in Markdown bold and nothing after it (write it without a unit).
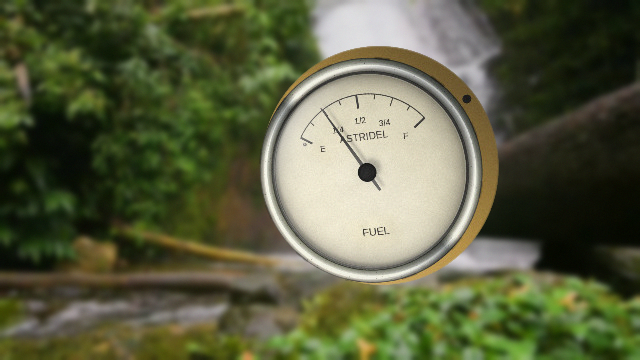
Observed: **0.25**
